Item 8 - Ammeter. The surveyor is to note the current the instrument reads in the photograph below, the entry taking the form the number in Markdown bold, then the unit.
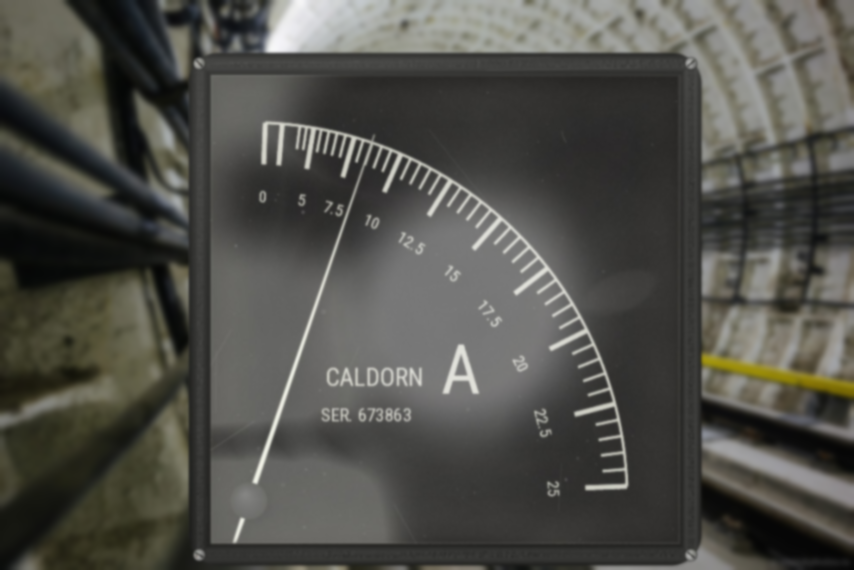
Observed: **8.5** A
